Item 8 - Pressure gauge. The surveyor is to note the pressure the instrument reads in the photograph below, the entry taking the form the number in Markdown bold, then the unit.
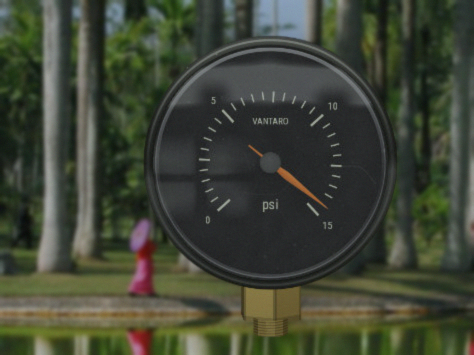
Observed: **14.5** psi
